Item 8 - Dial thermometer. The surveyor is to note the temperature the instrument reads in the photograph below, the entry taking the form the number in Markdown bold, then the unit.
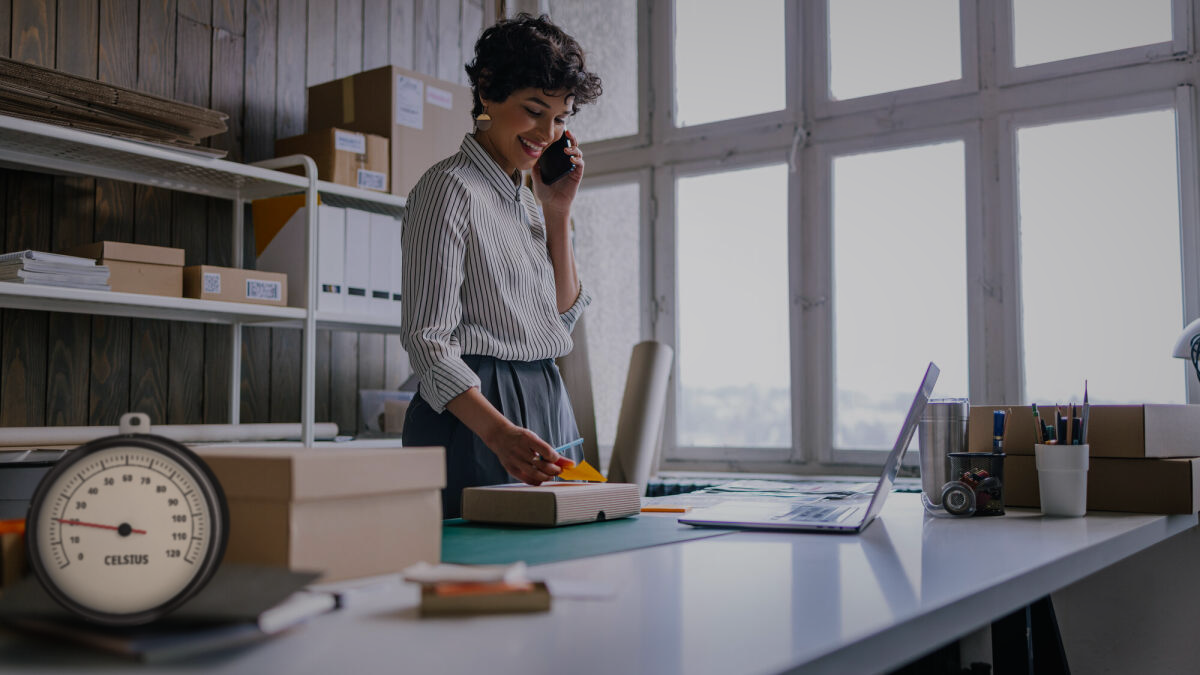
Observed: **20** °C
